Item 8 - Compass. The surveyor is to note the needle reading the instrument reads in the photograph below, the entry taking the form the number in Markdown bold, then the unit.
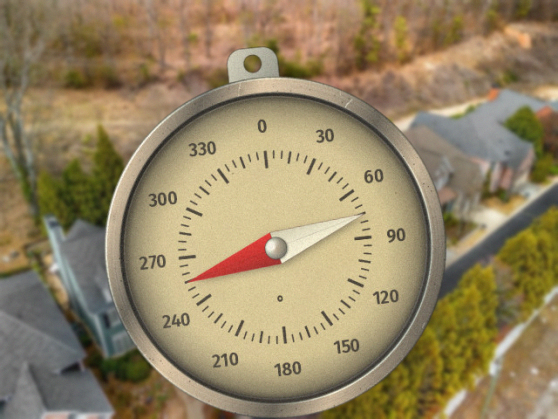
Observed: **255** °
